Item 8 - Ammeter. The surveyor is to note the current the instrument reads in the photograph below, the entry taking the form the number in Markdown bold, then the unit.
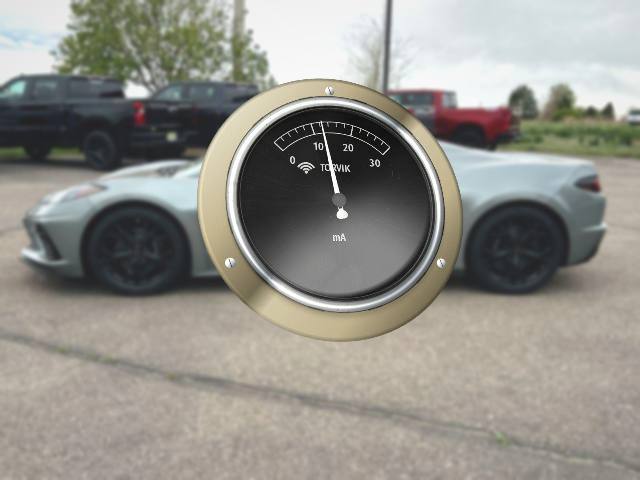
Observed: **12** mA
